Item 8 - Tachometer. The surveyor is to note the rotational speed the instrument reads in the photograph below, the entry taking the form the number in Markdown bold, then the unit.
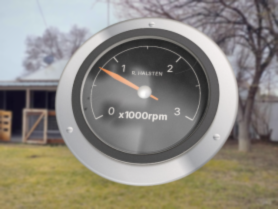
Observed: **750** rpm
